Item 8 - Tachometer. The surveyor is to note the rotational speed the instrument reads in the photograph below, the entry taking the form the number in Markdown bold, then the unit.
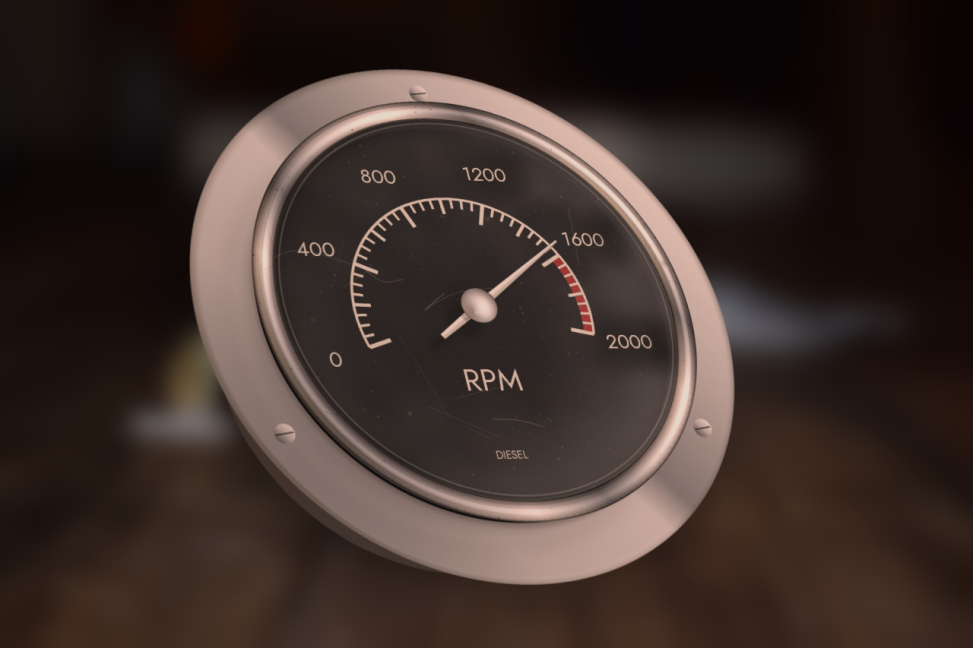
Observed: **1550** rpm
